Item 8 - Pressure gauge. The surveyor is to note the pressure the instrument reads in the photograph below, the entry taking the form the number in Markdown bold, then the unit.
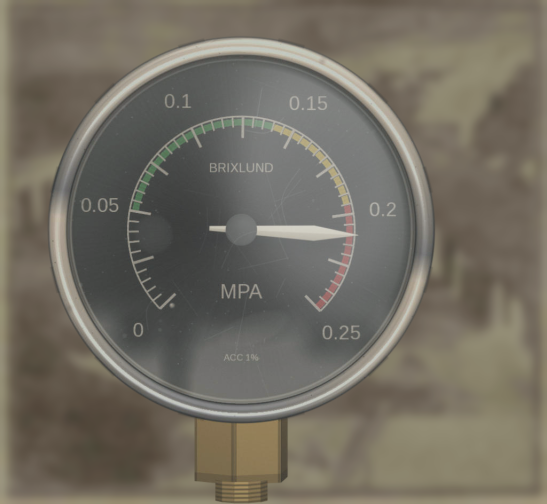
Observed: **0.21** MPa
